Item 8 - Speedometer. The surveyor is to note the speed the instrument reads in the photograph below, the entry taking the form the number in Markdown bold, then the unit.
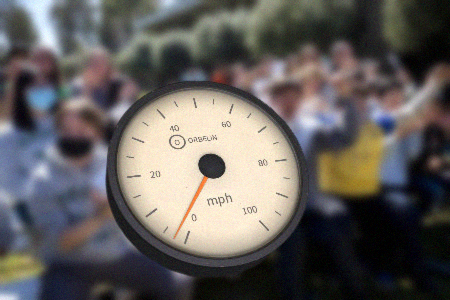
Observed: **2.5** mph
